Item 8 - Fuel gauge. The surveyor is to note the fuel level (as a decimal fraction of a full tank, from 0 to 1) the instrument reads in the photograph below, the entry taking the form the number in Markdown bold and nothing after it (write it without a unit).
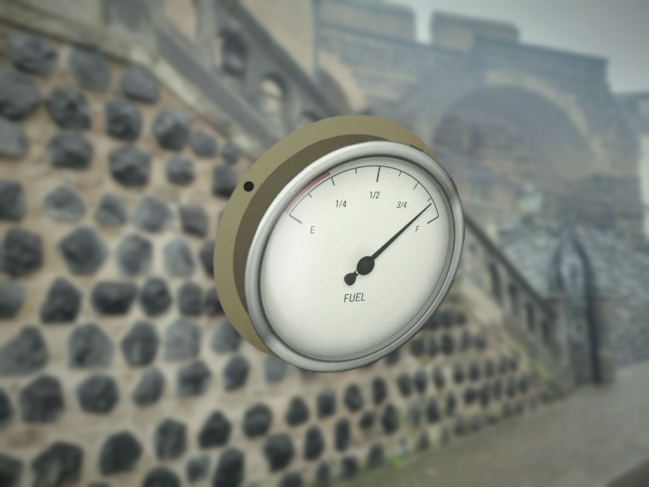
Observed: **0.875**
